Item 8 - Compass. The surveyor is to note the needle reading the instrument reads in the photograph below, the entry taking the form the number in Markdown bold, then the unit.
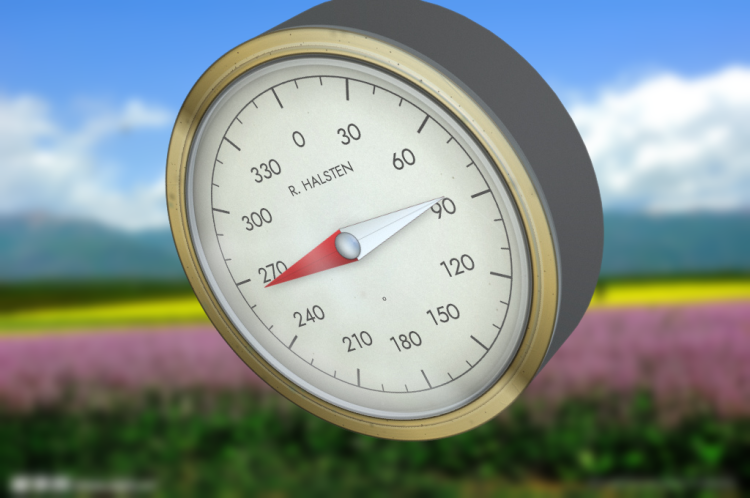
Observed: **265** °
